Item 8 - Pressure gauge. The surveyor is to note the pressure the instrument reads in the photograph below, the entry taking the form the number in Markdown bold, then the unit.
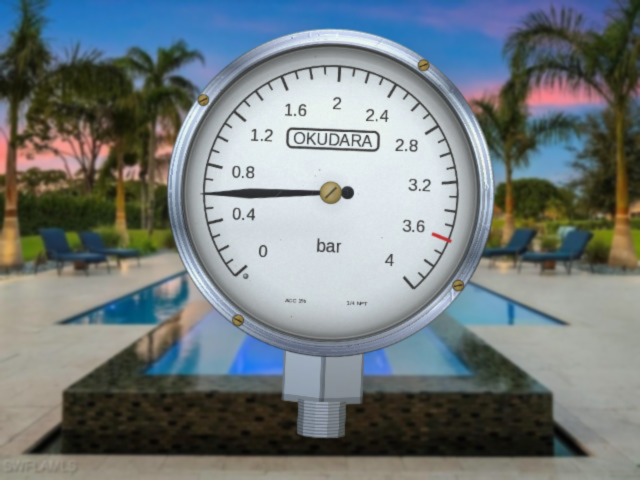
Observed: **0.6** bar
